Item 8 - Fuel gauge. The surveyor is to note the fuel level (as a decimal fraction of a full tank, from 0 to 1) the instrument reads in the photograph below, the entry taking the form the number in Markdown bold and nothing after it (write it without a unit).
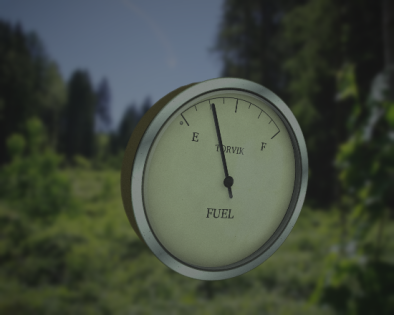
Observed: **0.25**
